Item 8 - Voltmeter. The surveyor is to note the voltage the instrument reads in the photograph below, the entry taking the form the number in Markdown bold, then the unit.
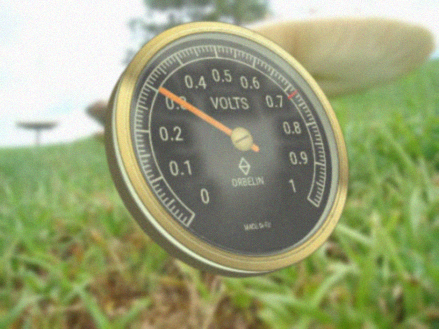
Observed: **0.3** V
